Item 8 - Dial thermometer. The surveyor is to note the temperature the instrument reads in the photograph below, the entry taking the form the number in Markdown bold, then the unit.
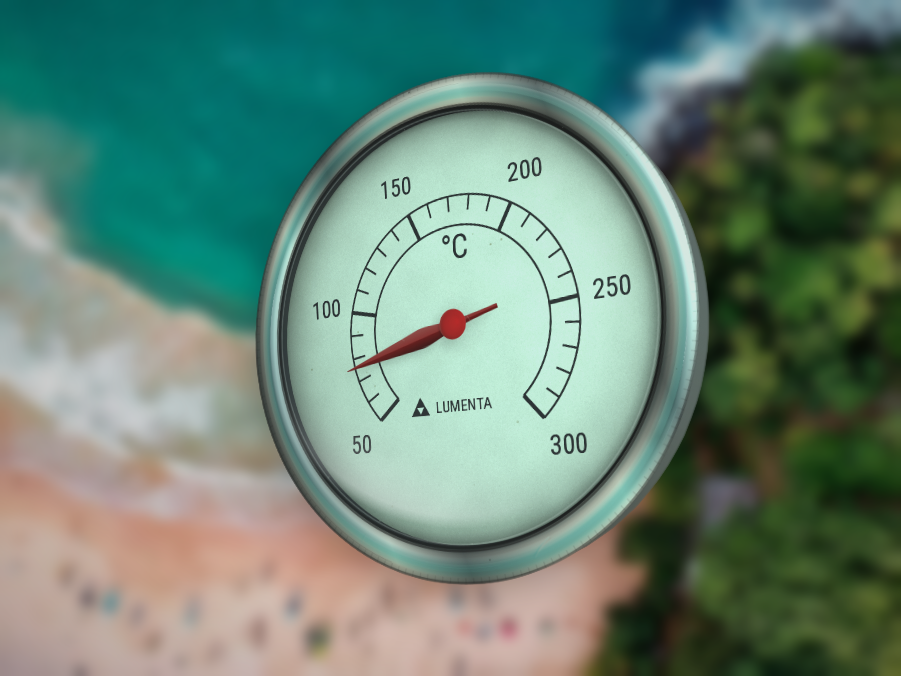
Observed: **75** °C
